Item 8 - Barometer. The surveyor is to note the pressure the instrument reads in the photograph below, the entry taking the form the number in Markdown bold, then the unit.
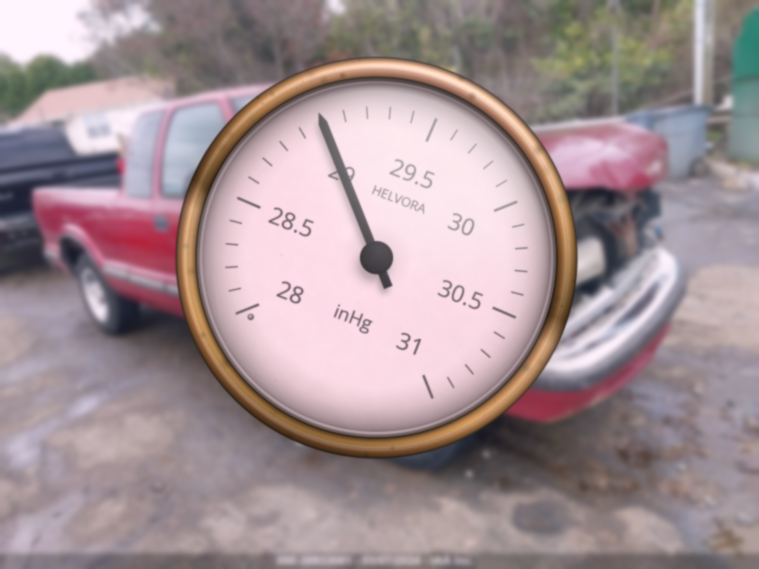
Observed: **29** inHg
